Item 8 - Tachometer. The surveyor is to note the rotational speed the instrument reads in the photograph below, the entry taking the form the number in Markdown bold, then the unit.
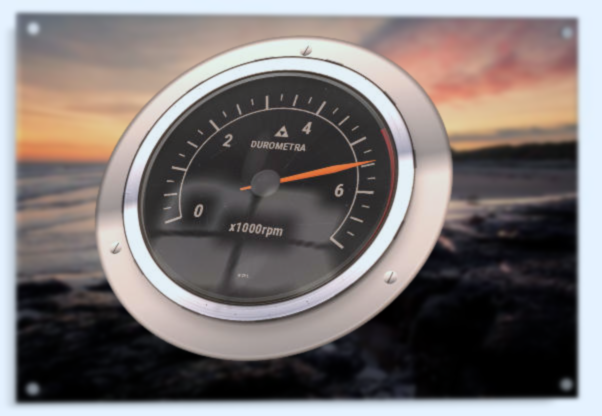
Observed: **5500** rpm
